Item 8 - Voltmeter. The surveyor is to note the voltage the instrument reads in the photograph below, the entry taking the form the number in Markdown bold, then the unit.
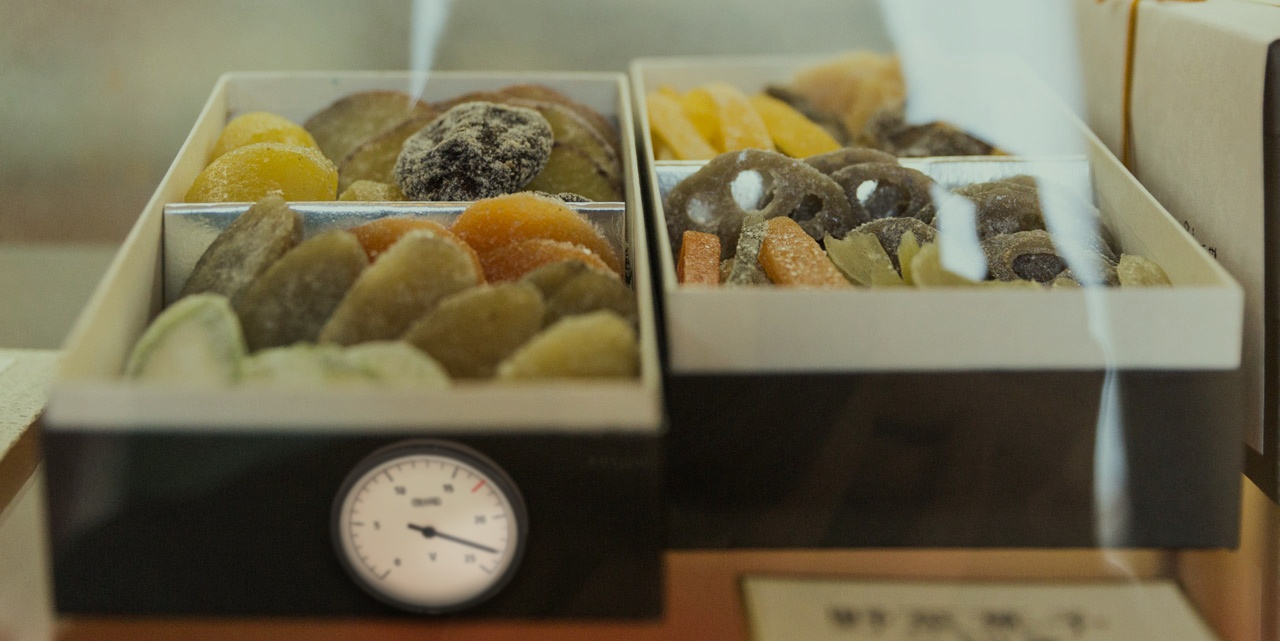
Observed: **23** V
